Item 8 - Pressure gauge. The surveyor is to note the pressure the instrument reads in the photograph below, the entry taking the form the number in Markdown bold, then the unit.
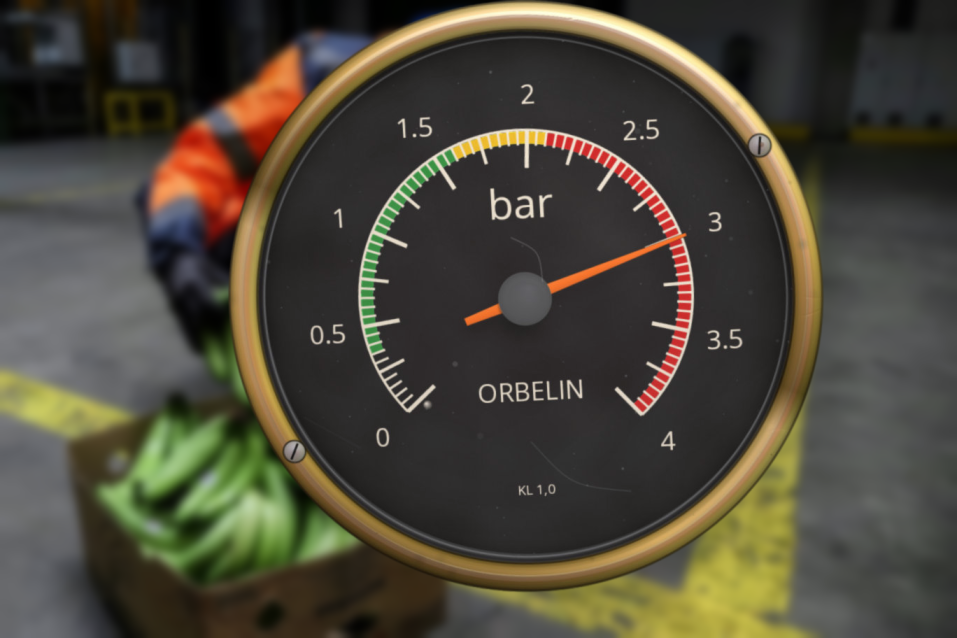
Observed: **3** bar
